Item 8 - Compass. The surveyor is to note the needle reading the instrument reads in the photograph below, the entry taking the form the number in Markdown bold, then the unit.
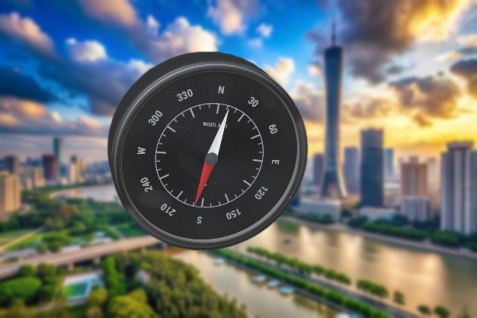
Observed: **190** °
